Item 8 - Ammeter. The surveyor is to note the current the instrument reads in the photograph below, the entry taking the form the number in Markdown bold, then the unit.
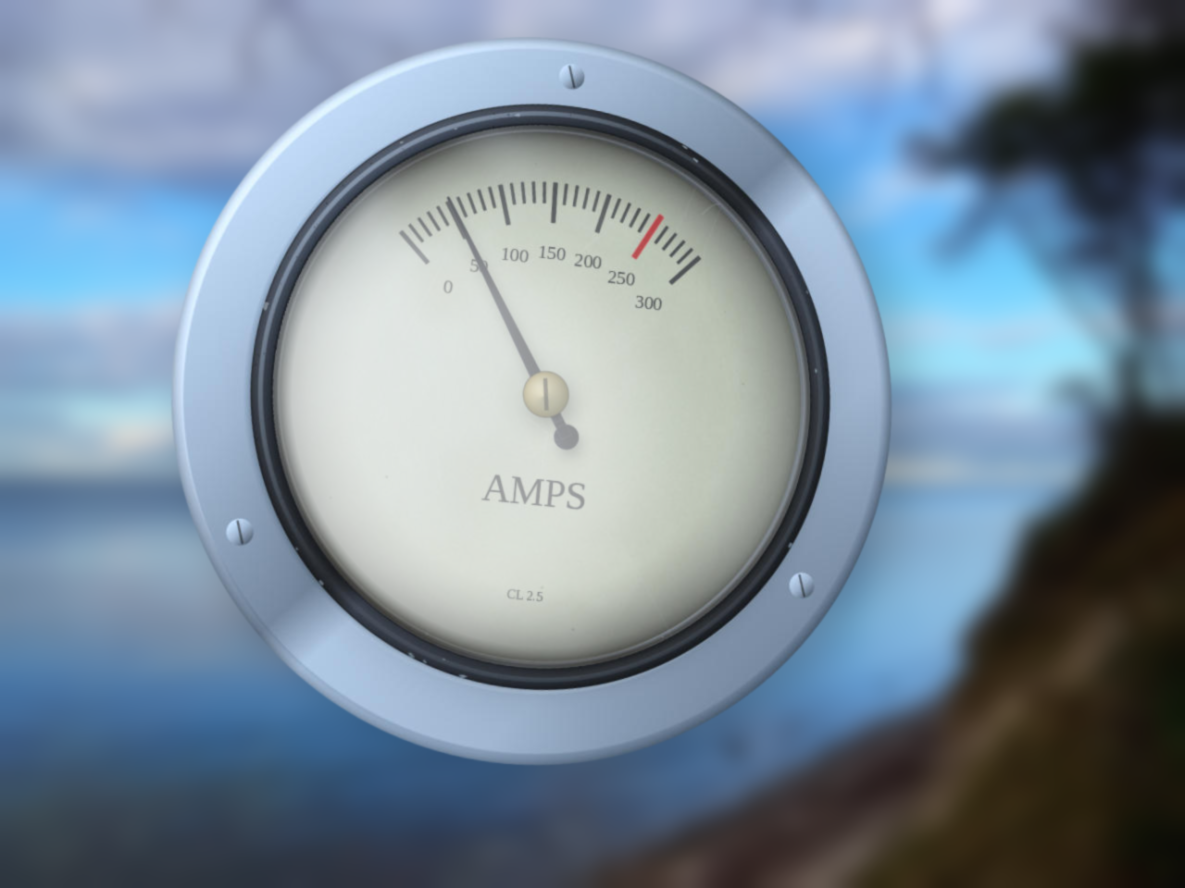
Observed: **50** A
